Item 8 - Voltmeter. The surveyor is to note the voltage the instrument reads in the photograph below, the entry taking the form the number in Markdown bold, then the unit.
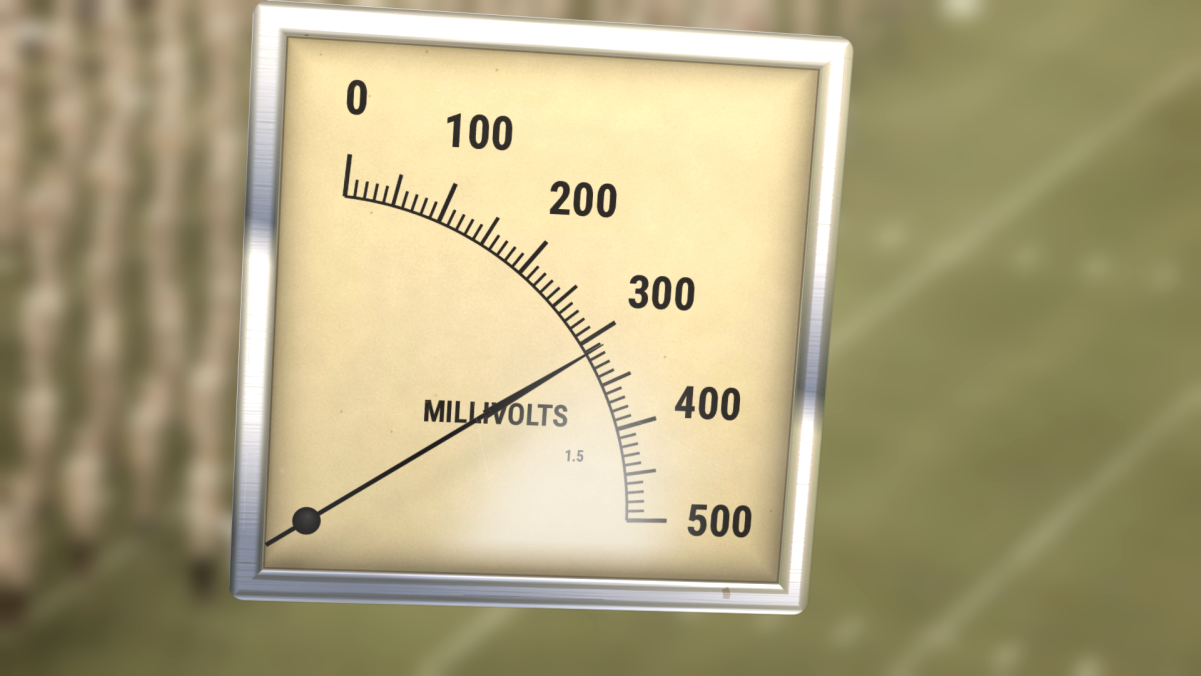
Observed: **310** mV
